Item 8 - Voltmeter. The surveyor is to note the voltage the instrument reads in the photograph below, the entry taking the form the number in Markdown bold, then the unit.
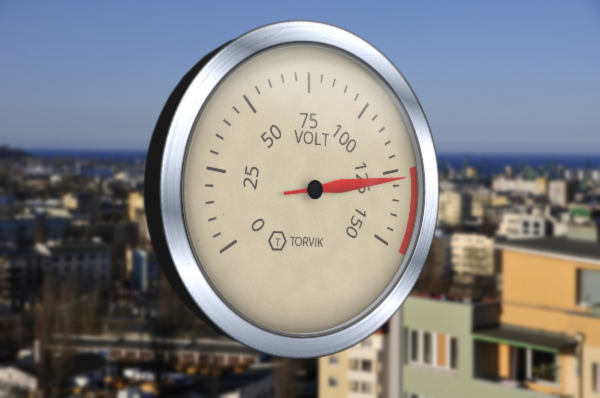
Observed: **127.5** V
